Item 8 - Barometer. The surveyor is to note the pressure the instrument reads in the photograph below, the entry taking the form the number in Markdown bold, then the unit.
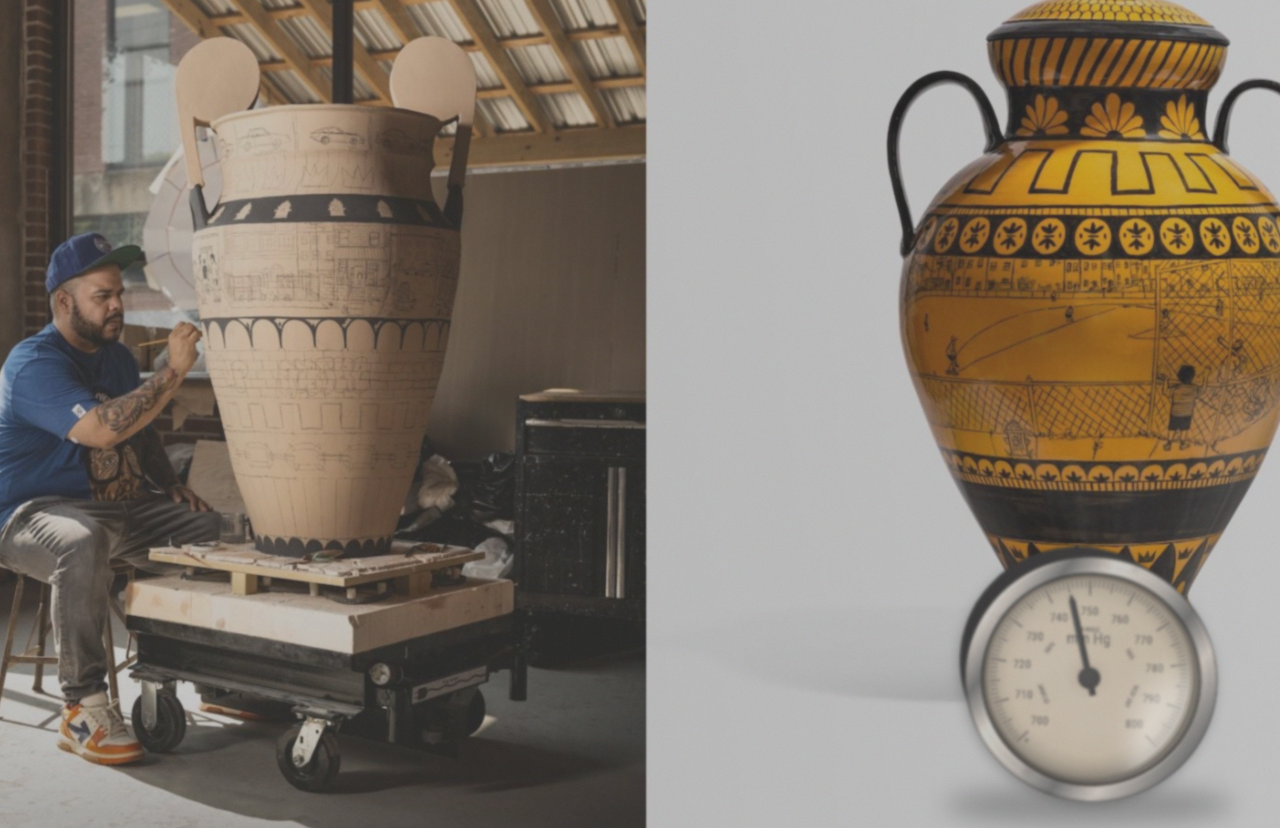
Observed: **745** mmHg
